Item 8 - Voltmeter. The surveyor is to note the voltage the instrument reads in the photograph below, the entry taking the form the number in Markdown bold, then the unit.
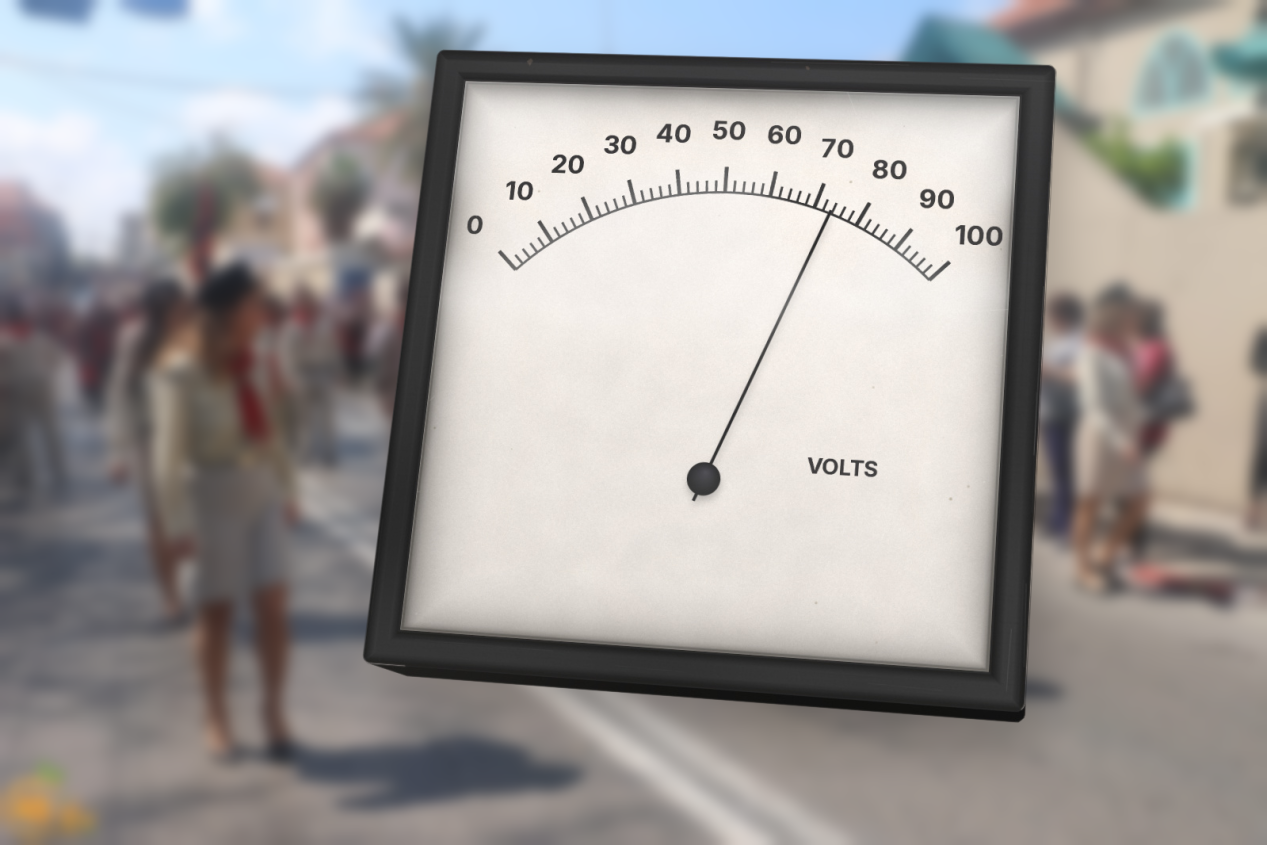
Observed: **74** V
